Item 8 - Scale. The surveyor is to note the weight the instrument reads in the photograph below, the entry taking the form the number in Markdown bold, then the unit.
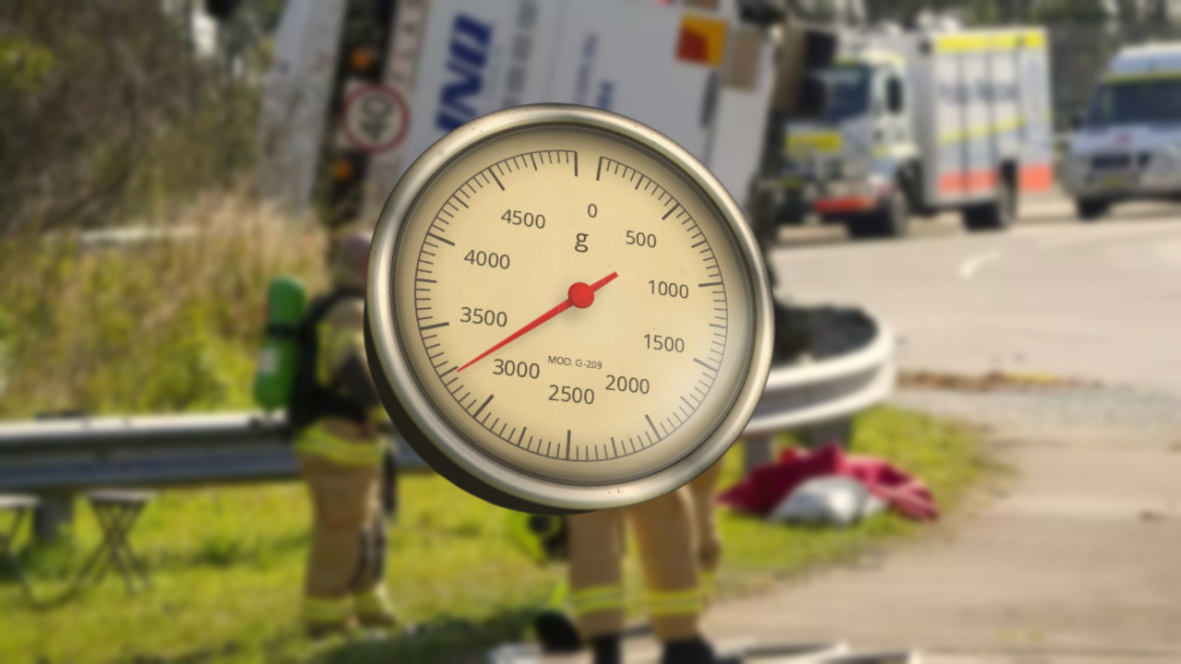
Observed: **3225** g
